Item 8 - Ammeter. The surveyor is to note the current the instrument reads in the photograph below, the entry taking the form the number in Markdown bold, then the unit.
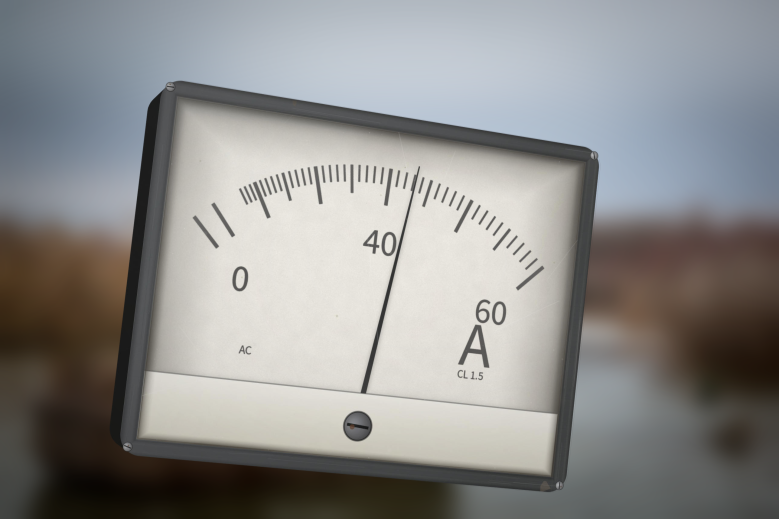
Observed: **43** A
